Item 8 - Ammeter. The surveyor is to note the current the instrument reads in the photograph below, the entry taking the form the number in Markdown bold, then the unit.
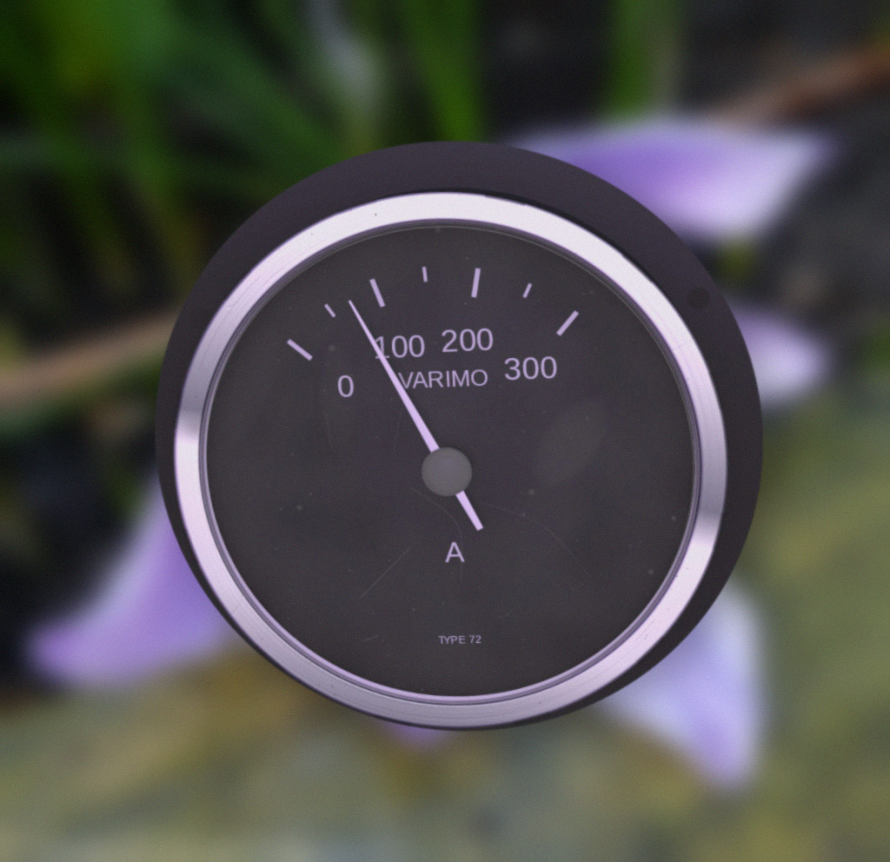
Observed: **75** A
